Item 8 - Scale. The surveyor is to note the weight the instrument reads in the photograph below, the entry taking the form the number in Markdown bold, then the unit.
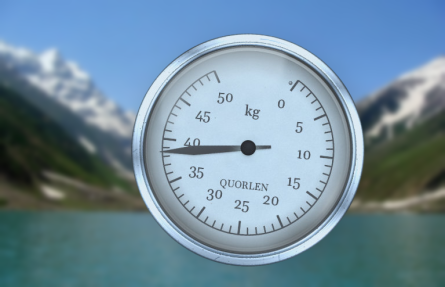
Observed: **38.5** kg
